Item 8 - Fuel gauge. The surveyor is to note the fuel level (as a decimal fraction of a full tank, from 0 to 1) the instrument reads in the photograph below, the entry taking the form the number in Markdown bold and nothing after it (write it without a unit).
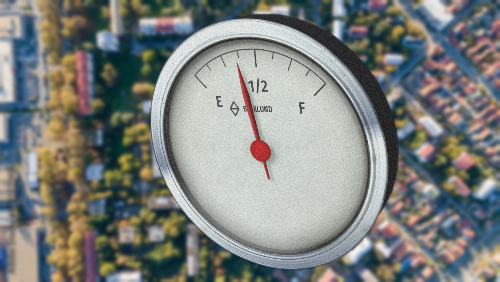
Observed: **0.375**
